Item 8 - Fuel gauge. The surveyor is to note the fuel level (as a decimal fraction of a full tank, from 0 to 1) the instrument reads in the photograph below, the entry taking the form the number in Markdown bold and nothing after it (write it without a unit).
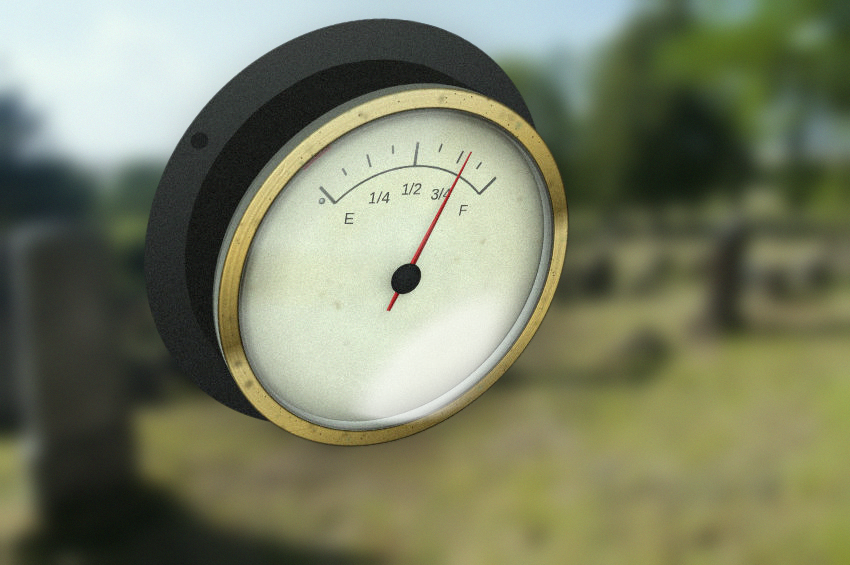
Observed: **0.75**
